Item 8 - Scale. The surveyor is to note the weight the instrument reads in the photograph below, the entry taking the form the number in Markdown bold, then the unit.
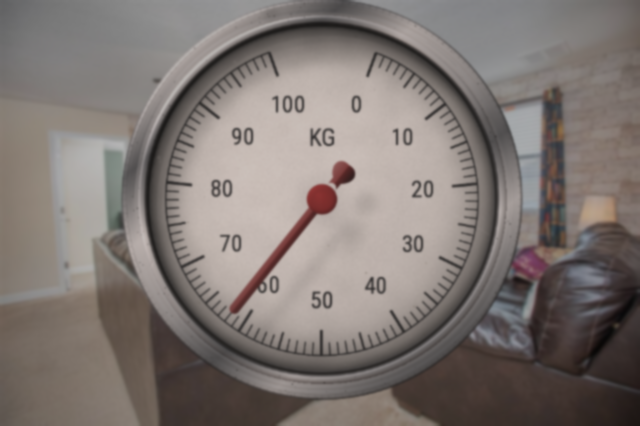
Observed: **62** kg
